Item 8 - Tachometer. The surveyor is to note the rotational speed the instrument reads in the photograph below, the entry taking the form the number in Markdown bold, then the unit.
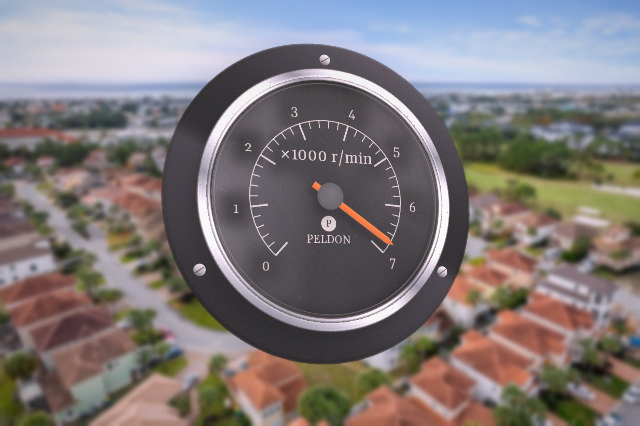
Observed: **6800** rpm
